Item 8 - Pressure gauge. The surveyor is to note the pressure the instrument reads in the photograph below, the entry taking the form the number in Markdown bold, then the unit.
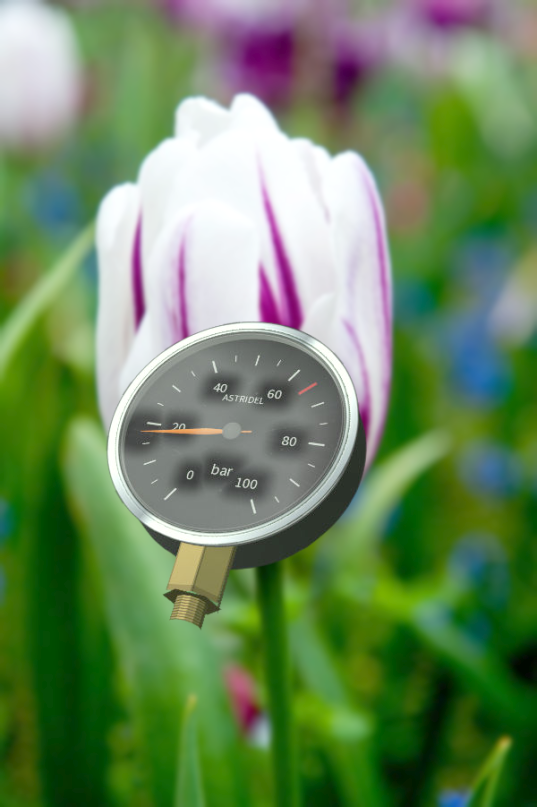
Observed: **17.5** bar
